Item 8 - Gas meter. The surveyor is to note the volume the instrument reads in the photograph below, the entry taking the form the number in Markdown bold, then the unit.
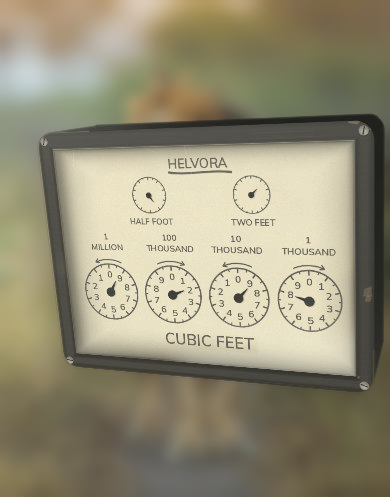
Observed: **918800** ft³
